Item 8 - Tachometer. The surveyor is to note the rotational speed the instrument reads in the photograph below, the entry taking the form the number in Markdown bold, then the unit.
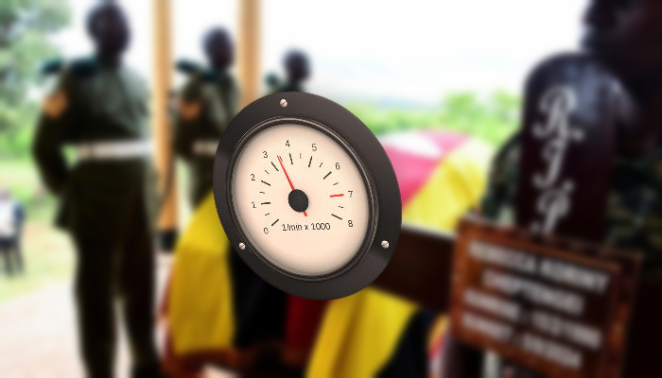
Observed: **3500** rpm
